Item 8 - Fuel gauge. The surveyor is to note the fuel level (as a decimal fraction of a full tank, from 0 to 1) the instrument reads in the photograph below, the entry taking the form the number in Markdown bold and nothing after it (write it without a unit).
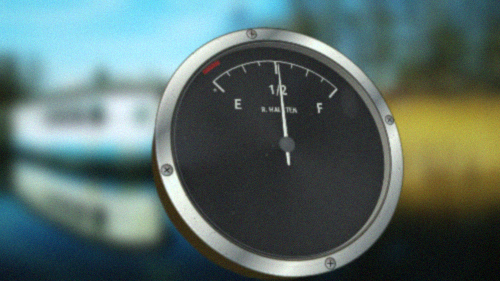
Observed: **0.5**
